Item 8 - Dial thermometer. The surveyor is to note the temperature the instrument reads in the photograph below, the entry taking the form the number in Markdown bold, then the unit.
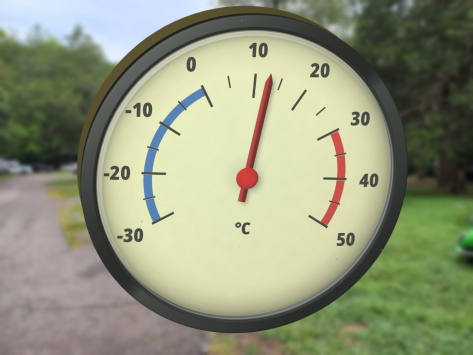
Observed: **12.5** °C
